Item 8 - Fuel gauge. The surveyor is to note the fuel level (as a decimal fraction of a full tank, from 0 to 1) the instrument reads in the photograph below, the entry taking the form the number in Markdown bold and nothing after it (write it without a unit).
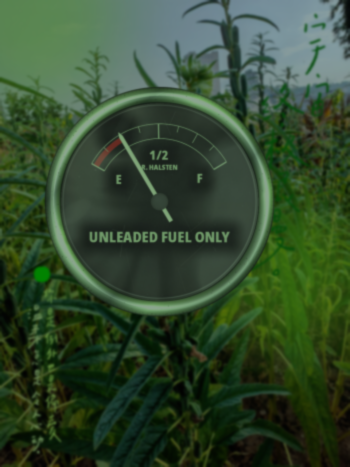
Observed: **0.25**
